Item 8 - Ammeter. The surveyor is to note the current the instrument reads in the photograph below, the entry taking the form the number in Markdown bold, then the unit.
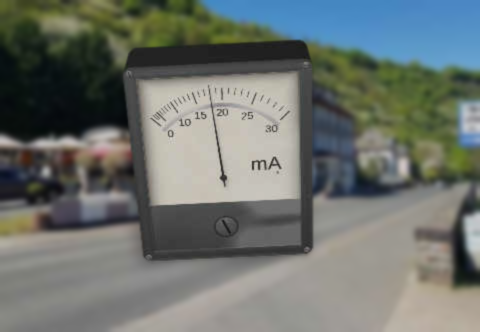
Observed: **18** mA
